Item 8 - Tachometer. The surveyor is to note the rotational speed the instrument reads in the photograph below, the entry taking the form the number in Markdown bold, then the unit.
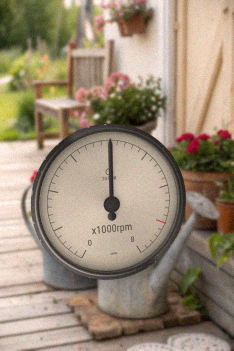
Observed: **4000** rpm
